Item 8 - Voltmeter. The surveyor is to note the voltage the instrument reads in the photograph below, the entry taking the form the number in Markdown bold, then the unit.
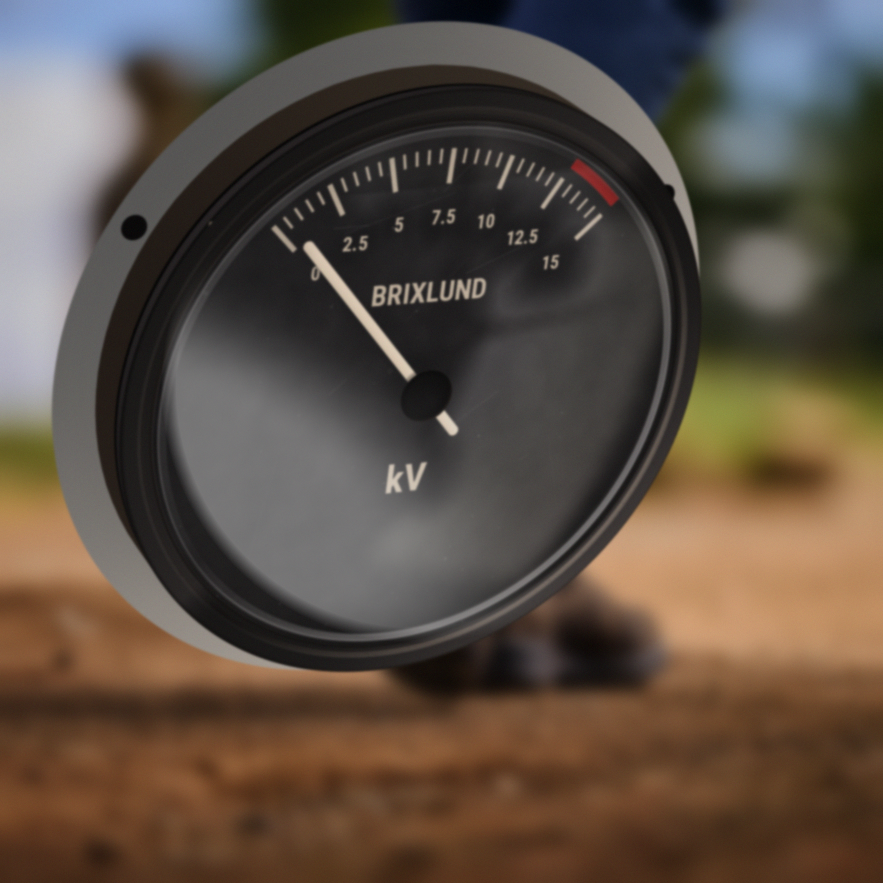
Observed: **0.5** kV
